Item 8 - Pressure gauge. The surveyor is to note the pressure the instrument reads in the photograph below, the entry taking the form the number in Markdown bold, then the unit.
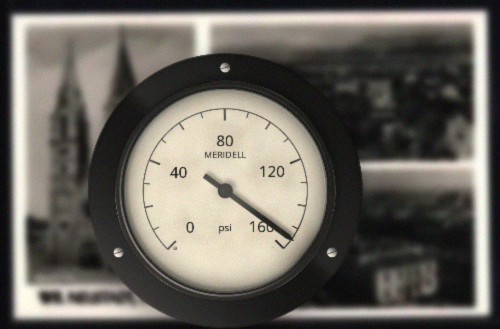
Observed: **155** psi
